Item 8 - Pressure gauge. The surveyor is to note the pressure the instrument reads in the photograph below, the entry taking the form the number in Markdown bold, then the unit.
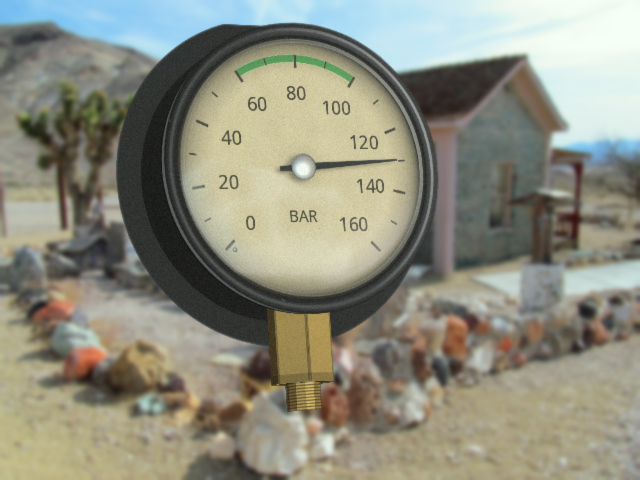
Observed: **130** bar
